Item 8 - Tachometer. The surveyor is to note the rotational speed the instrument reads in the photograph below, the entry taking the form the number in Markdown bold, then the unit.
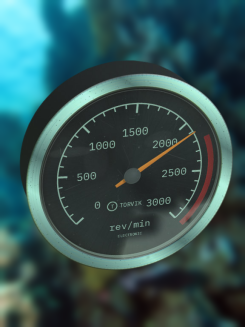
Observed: **2100** rpm
